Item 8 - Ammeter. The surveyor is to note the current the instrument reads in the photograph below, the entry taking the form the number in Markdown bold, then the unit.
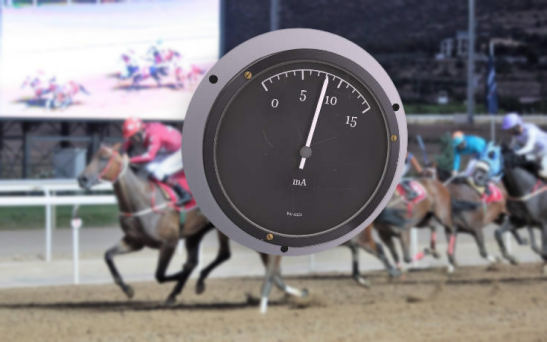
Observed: **8** mA
